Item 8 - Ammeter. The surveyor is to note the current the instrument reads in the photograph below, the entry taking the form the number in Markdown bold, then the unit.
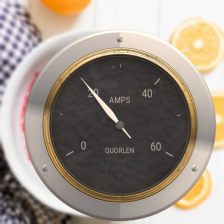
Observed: **20** A
